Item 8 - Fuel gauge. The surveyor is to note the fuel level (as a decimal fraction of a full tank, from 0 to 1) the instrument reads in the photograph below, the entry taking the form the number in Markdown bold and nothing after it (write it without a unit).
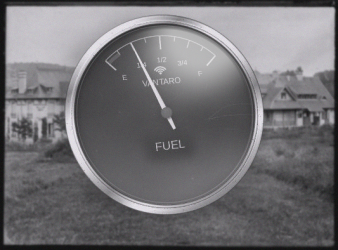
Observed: **0.25**
